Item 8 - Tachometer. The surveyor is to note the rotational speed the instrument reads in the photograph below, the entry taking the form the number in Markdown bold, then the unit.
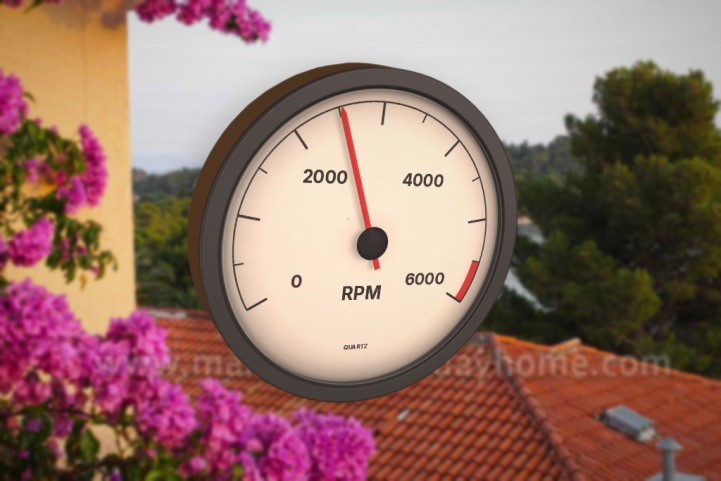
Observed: **2500** rpm
